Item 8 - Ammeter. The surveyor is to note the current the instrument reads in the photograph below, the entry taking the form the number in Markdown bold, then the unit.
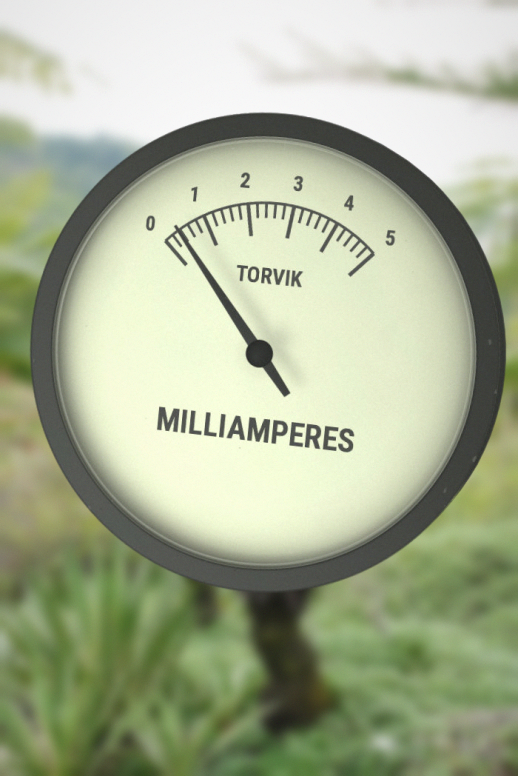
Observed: **0.4** mA
